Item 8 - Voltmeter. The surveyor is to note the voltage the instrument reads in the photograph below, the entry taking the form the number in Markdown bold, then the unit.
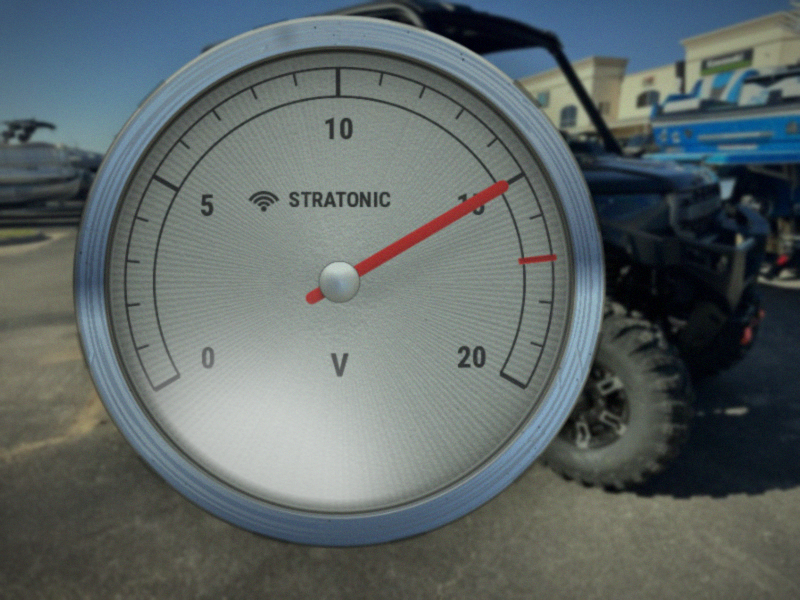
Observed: **15** V
